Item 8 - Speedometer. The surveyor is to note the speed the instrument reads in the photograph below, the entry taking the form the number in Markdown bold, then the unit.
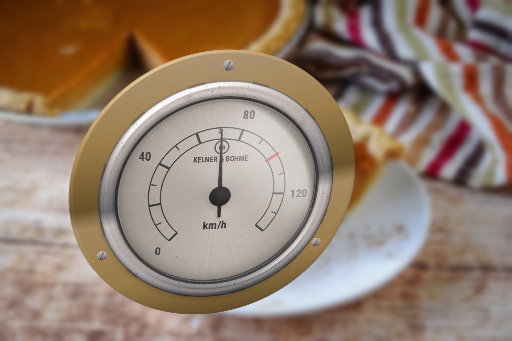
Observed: **70** km/h
